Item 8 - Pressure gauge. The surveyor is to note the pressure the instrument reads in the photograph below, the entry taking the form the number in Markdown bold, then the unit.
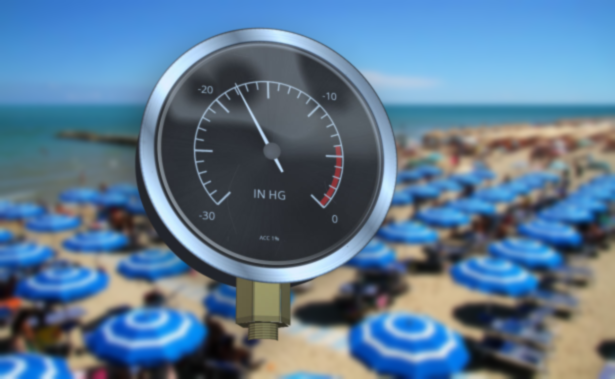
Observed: **-18** inHg
